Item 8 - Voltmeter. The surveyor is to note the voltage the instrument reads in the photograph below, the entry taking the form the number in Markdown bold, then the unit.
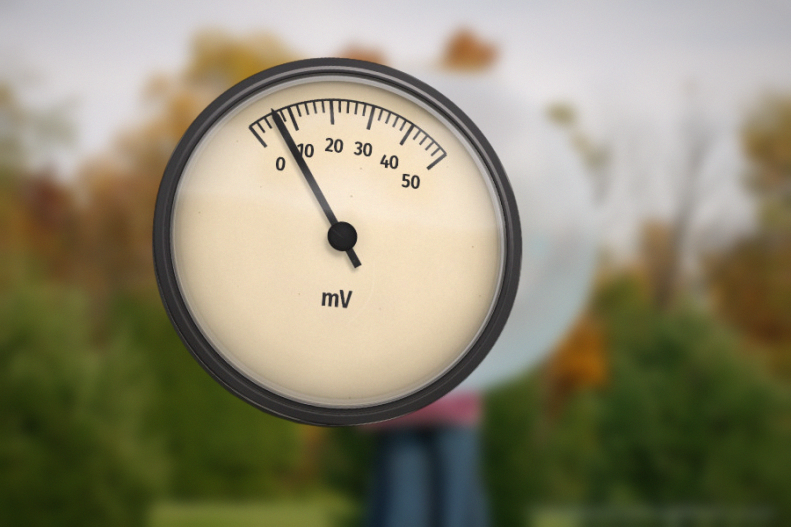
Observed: **6** mV
